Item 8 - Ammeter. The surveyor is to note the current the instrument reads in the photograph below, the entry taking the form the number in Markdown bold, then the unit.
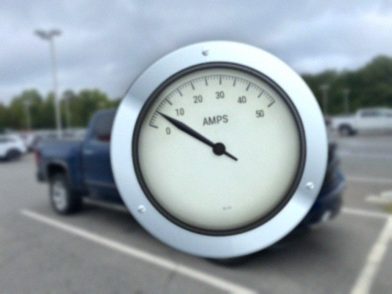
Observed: **5** A
